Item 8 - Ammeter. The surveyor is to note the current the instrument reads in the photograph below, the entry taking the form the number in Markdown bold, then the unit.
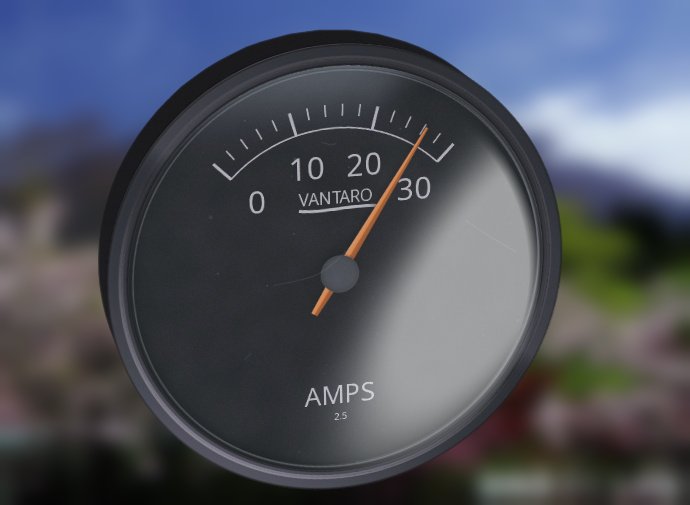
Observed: **26** A
